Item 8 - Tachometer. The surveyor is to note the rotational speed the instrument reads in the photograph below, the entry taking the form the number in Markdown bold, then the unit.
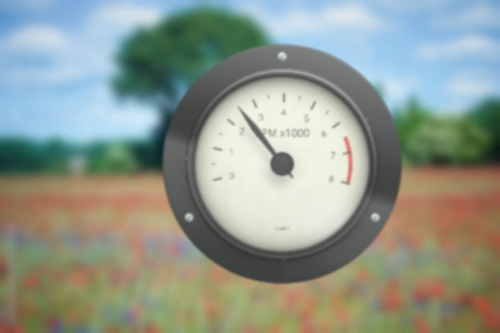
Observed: **2500** rpm
